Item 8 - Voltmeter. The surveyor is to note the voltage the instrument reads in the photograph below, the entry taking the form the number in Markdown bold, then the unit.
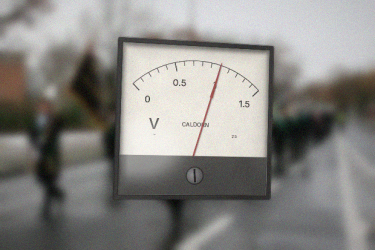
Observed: **1** V
